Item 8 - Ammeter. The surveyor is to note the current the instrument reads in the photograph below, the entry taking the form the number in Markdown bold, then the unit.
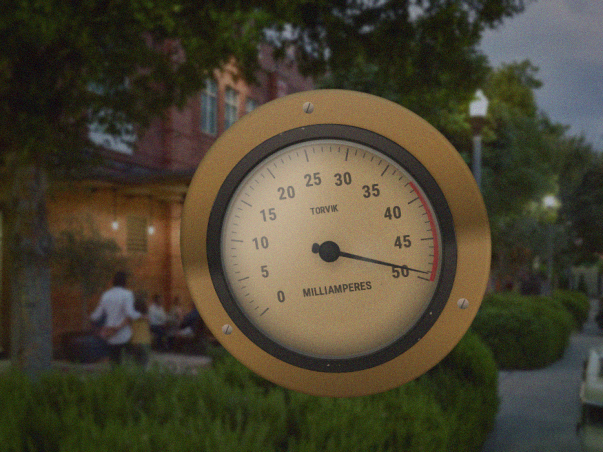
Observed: **49** mA
